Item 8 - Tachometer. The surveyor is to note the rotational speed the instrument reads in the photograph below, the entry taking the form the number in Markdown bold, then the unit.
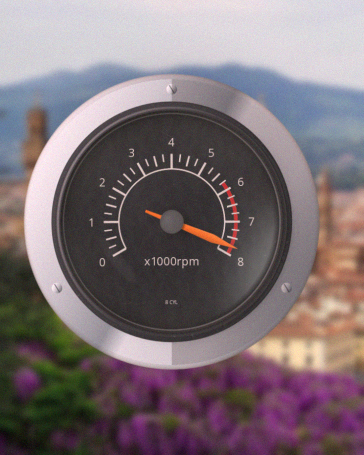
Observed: **7750** rpm
